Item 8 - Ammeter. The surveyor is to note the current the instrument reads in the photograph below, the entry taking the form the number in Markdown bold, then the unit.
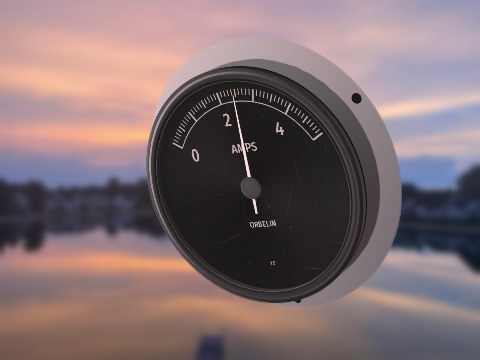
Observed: **2.5** A
